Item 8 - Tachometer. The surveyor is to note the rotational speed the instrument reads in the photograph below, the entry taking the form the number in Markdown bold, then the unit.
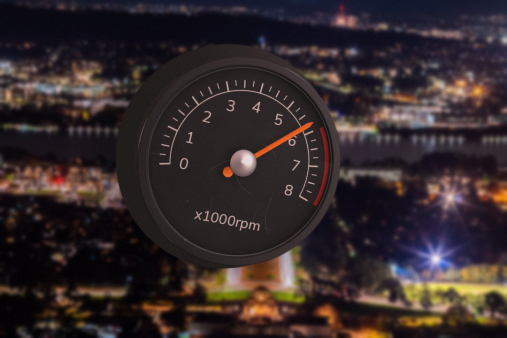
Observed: **5750** rpm
